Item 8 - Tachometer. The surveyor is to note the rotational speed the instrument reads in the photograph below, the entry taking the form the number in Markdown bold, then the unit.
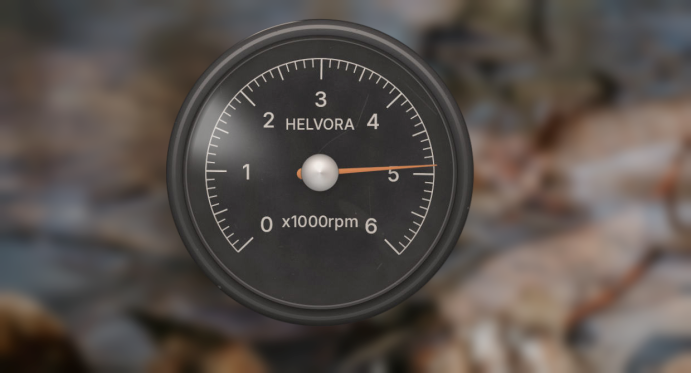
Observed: **4900** rpm
